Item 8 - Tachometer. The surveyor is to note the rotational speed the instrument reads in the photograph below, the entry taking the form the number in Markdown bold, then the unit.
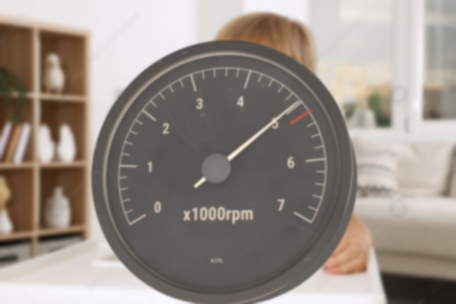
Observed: **5000** rpm
